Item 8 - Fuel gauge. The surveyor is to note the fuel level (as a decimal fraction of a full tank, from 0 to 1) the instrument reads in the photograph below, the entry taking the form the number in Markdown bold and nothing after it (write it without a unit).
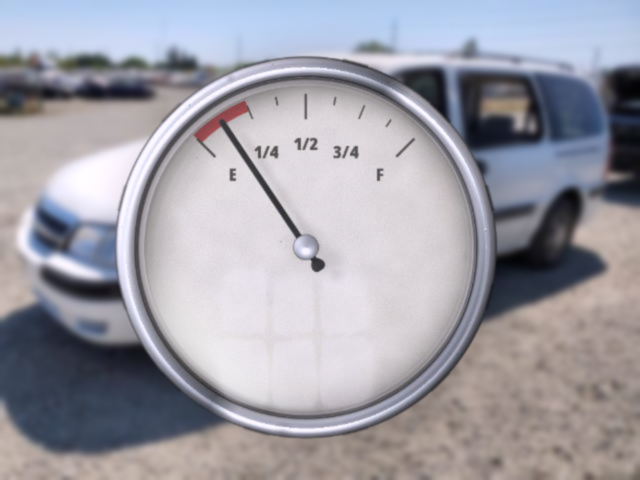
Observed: **0.125**
